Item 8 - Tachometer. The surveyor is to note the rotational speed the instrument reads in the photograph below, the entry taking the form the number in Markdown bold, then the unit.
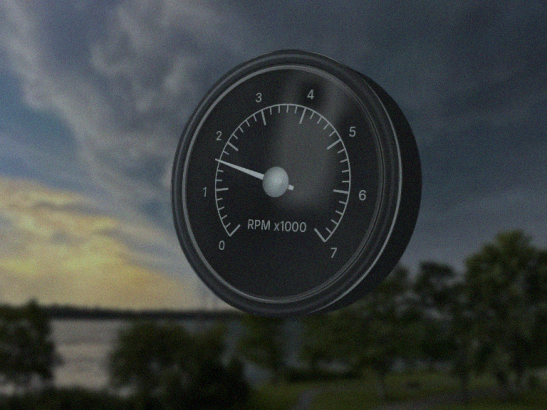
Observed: **1600** rpm
